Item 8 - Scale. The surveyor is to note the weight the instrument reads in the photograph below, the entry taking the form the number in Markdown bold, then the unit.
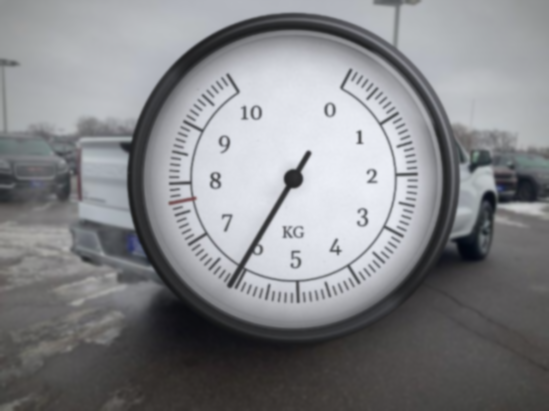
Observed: **6.1** kg
